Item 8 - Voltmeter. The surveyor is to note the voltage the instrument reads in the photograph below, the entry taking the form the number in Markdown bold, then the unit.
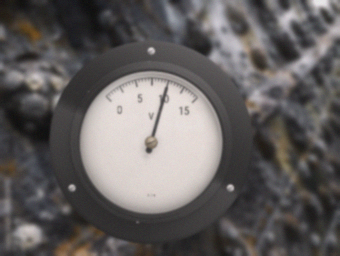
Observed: **10** V
